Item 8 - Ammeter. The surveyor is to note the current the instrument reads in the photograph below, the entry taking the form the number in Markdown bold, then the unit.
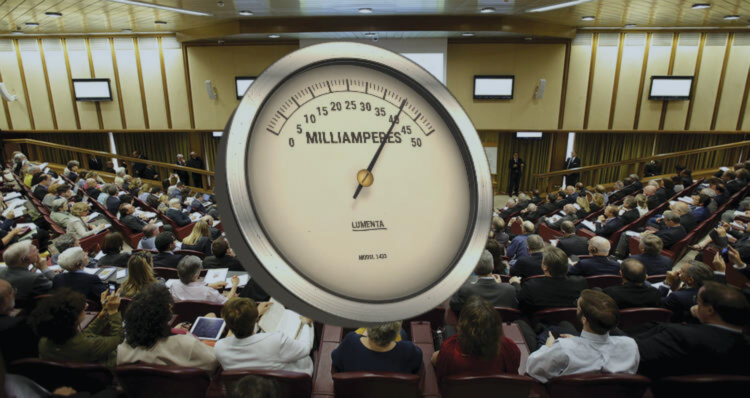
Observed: **40** mA
